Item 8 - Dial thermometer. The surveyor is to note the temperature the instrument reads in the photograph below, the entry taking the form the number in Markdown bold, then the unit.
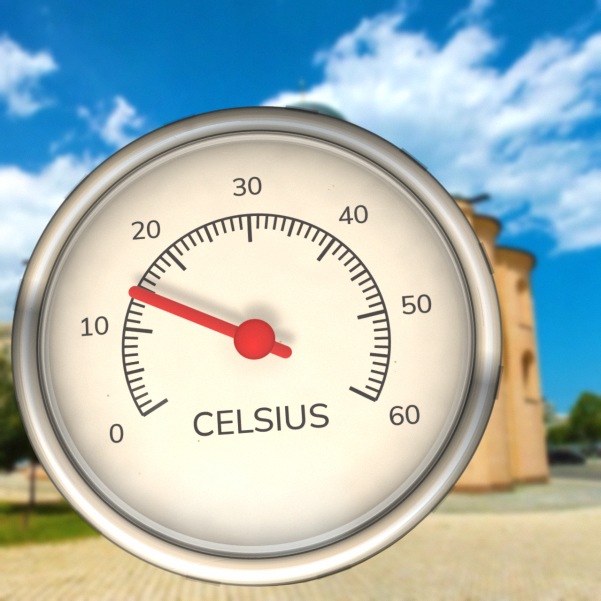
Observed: **14** °C
